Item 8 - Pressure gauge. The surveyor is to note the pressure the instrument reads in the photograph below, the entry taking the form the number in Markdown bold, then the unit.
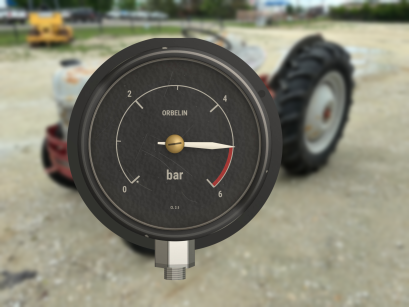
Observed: **5** bar
